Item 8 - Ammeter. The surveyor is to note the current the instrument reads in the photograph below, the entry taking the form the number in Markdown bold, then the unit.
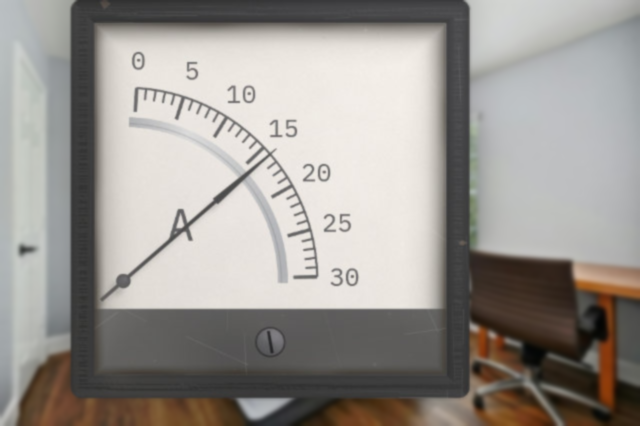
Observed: **16** A
